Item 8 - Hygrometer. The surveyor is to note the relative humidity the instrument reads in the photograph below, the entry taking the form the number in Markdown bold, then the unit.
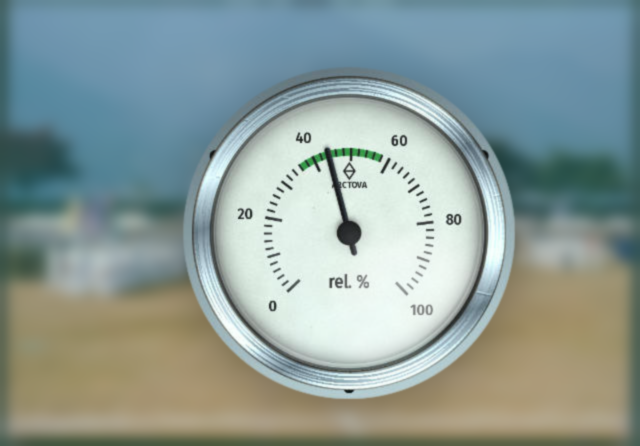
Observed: **44** %
